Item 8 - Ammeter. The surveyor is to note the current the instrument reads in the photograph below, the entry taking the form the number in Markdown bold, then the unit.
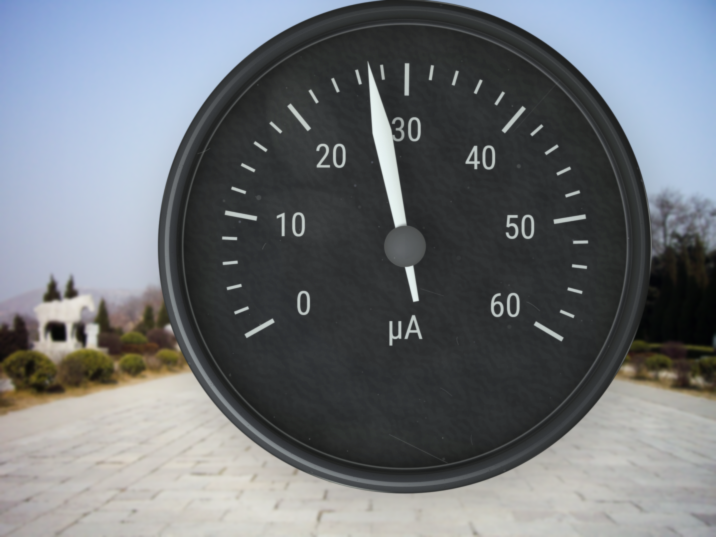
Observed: **27** µA
